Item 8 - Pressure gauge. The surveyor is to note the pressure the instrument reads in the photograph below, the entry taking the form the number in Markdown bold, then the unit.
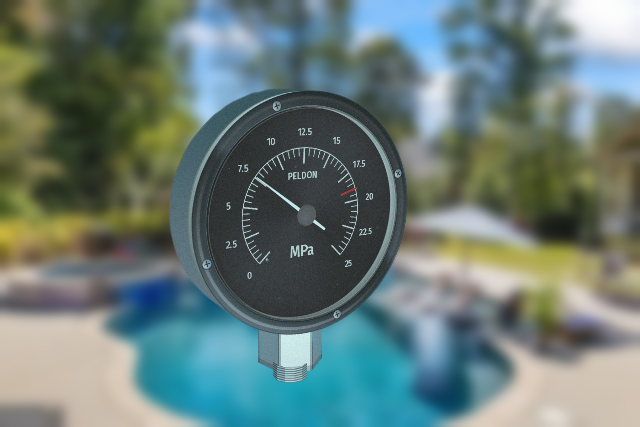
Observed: **7.5** MPa
